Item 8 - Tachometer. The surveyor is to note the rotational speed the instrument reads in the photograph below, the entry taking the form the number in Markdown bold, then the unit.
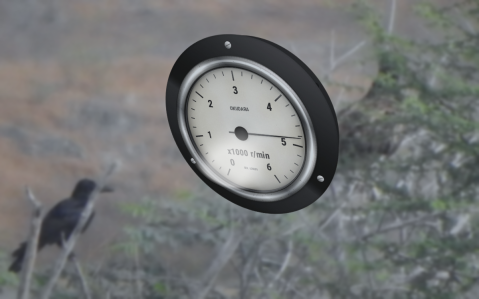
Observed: **4800** rpm
